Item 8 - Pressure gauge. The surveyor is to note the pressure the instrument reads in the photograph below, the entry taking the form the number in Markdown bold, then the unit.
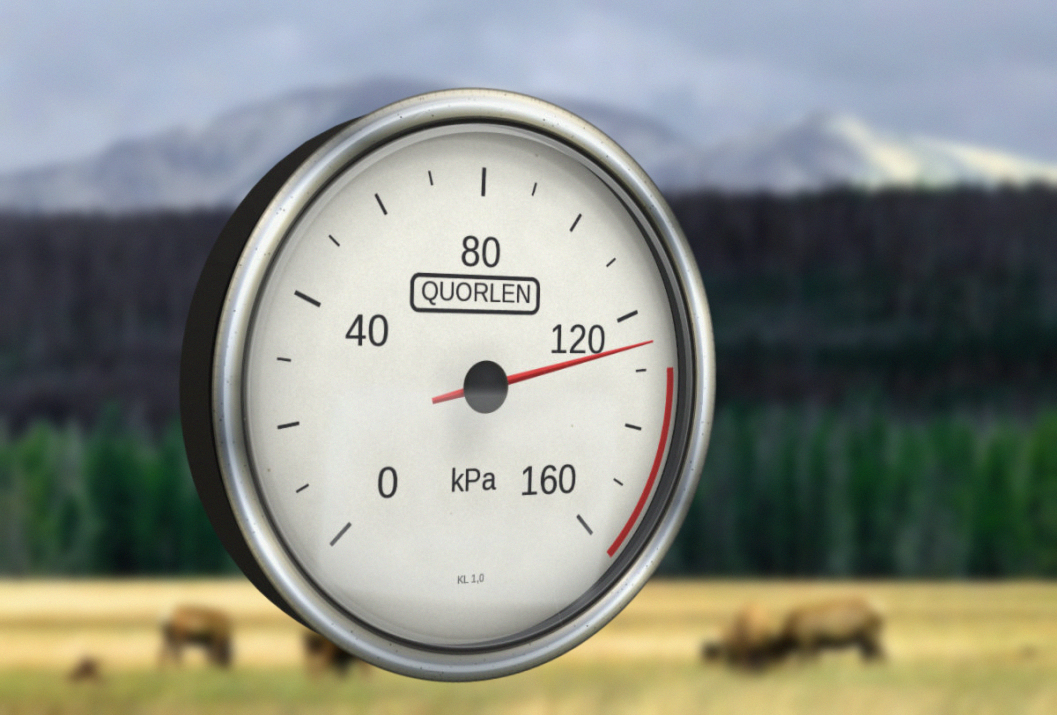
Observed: **125** kPa
